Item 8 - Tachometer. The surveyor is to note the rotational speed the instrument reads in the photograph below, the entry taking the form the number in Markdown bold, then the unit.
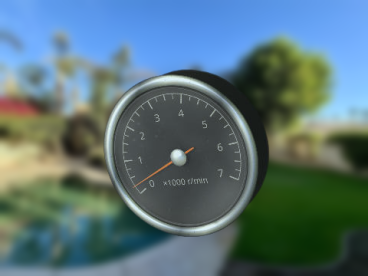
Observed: **250** rpm
